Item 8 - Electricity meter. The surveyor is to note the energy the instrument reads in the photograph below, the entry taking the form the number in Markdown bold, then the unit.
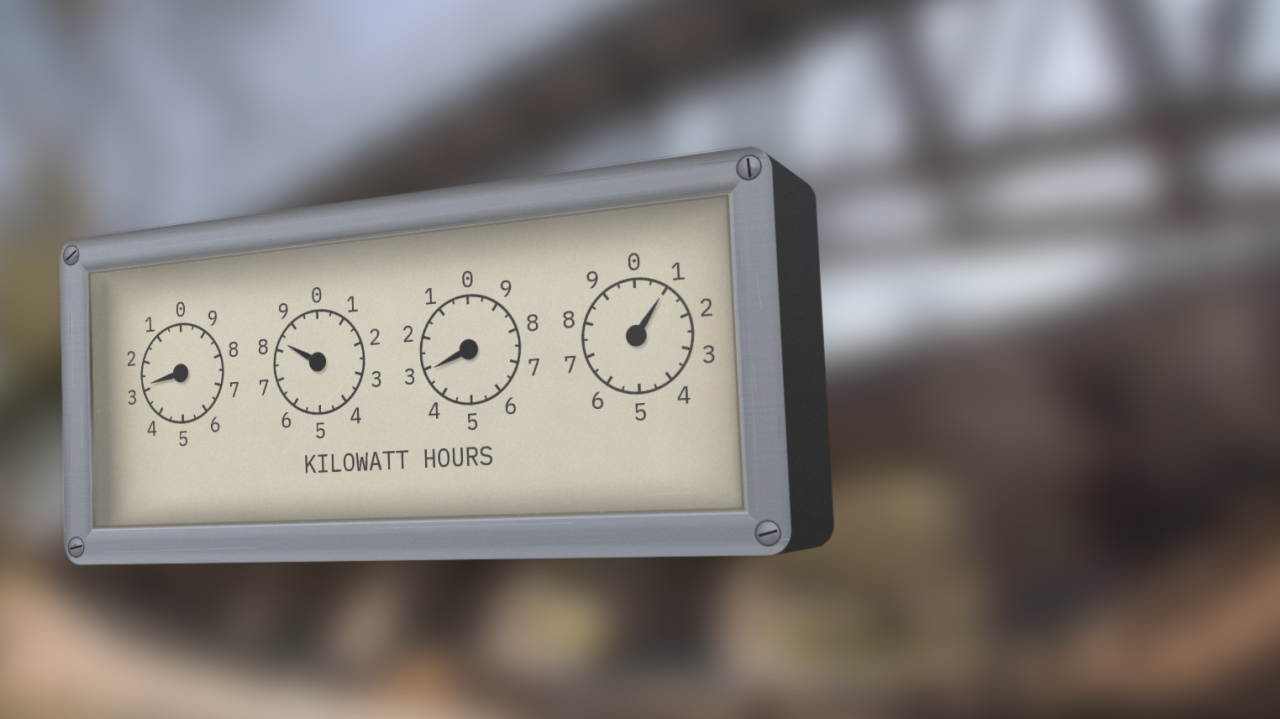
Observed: **2831** kWh
